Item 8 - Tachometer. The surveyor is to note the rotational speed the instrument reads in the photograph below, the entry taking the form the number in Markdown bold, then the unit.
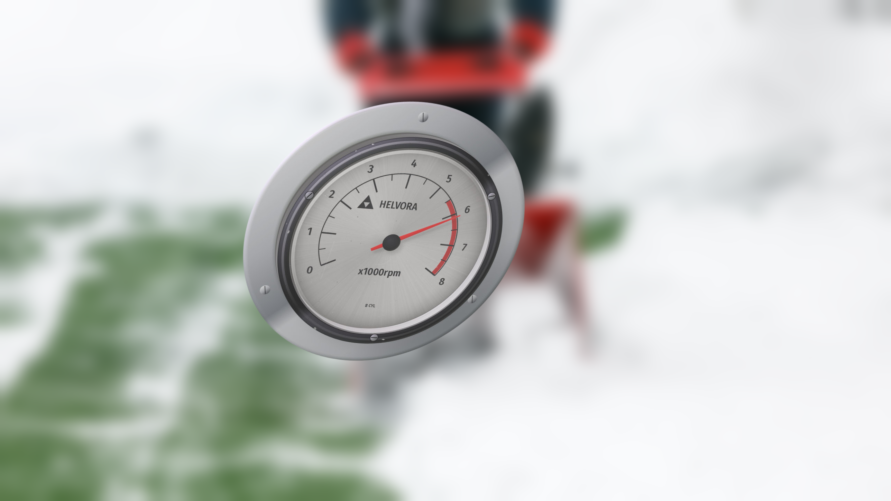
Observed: **6000** rpm
